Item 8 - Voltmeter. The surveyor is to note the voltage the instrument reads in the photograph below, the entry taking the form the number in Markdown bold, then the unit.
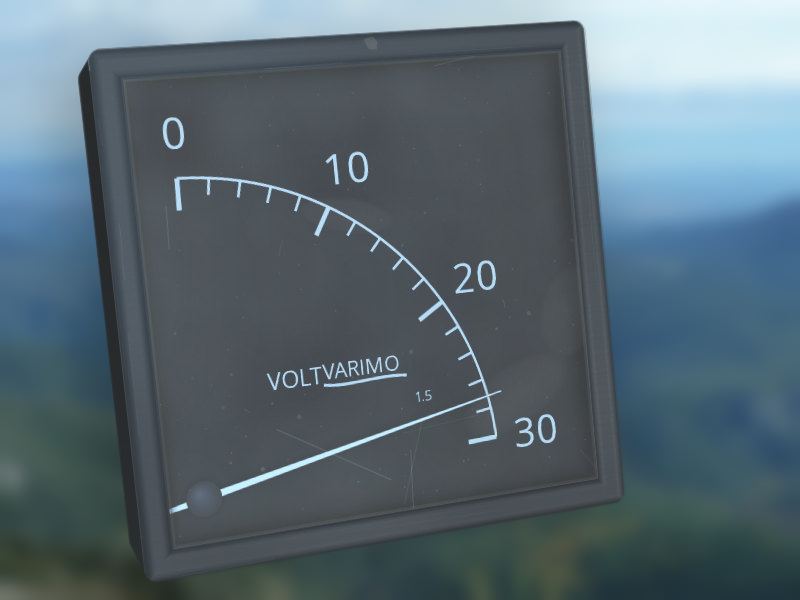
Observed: **27** V
